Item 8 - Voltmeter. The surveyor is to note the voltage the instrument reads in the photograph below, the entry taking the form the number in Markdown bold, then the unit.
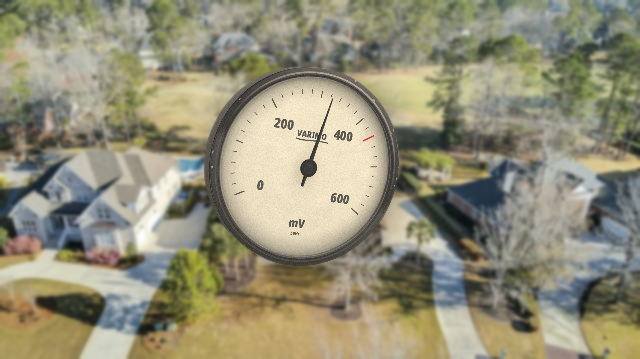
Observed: **320** mV
